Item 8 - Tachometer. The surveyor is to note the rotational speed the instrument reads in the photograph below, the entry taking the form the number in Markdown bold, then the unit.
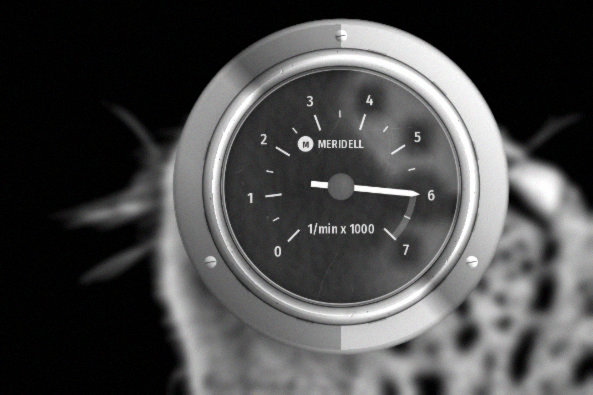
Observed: **6000** rpm
